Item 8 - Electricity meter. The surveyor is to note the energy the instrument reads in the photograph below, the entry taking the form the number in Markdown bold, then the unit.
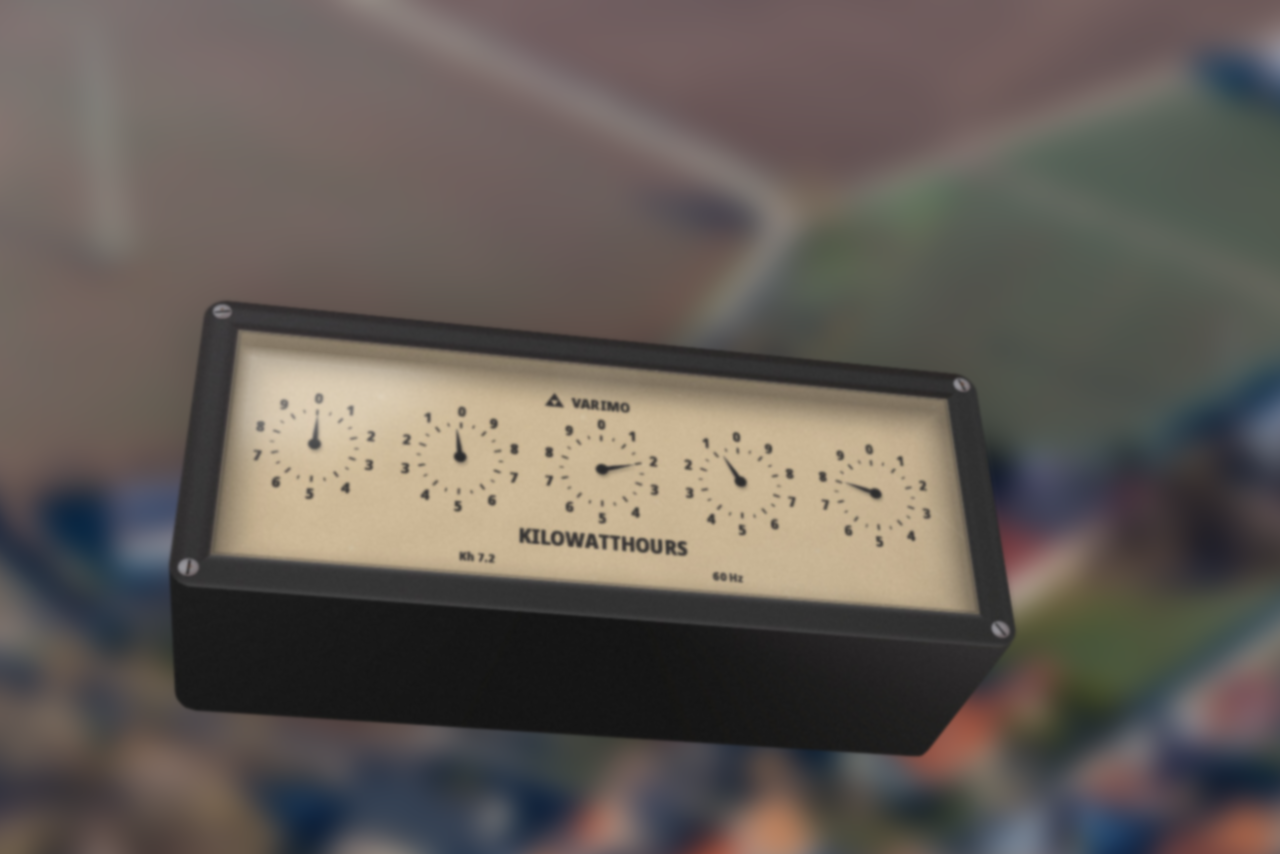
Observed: **208** kWh
